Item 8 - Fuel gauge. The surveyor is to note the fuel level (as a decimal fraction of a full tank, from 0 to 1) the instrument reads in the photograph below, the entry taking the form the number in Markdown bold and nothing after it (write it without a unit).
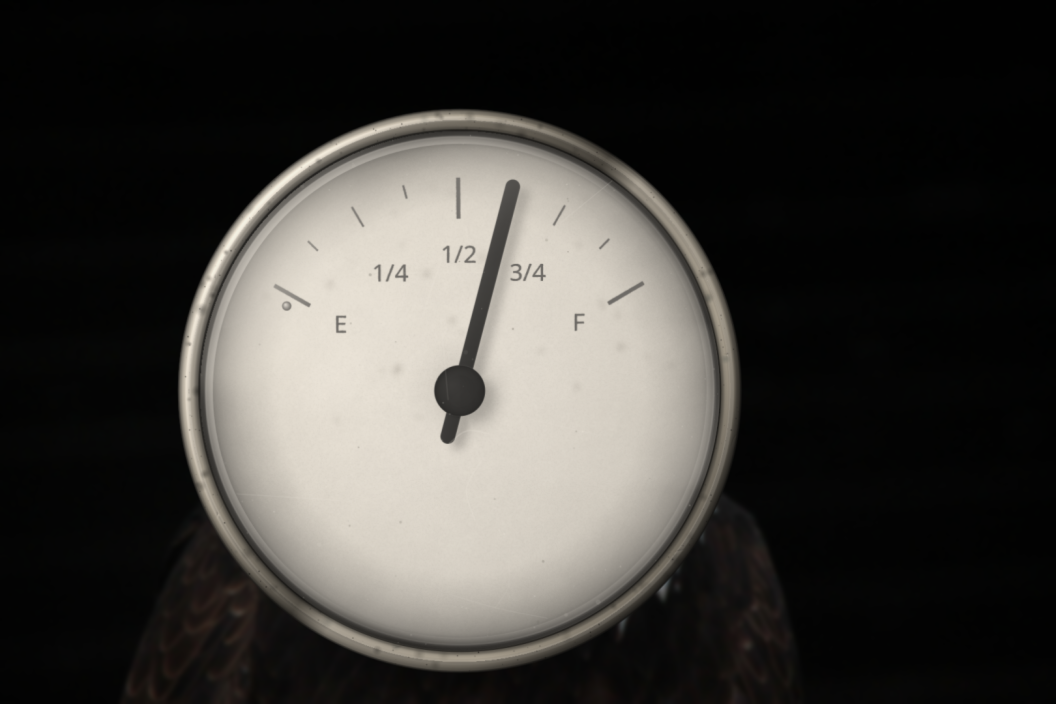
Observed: **0.625**
